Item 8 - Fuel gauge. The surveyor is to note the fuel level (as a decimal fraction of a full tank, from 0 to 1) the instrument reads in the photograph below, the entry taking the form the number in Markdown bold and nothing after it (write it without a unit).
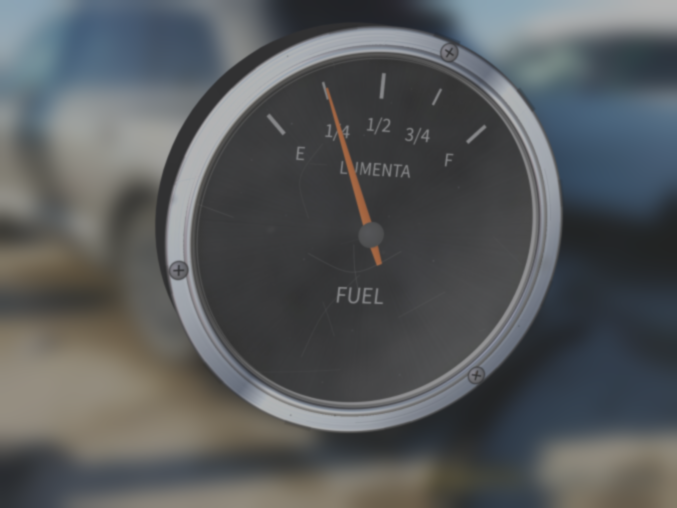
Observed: **0.25**
